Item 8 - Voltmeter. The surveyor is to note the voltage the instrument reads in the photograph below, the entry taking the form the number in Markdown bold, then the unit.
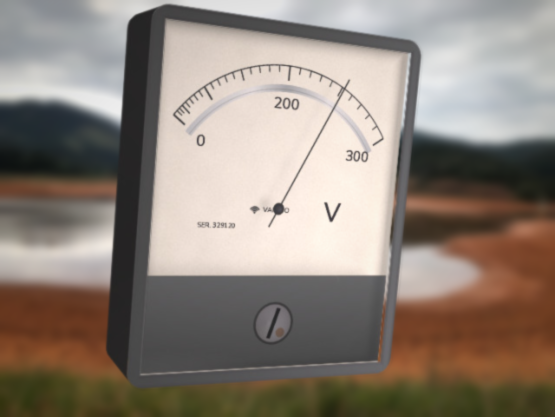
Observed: **250** V
